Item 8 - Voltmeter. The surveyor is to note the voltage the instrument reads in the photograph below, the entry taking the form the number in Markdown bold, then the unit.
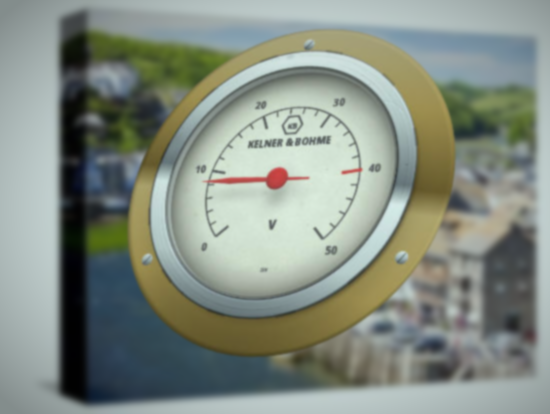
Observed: **8** V
